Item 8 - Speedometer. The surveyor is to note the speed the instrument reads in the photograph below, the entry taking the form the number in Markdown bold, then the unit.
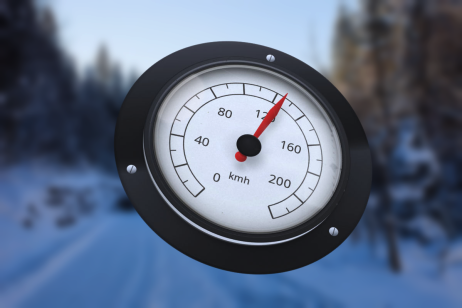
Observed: **125** km/h
